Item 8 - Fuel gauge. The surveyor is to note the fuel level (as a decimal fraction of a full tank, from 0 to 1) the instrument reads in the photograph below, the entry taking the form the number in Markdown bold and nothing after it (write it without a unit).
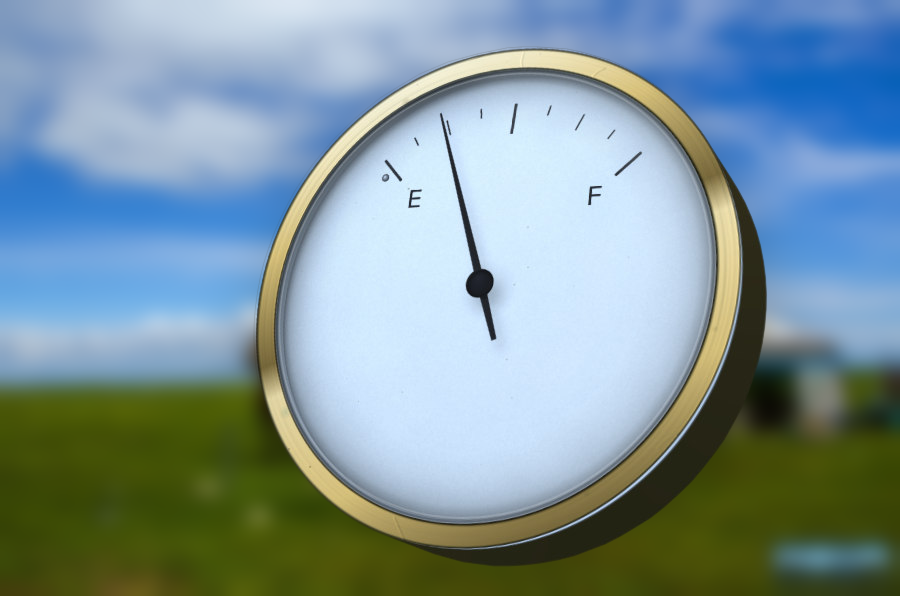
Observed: **0.25**
